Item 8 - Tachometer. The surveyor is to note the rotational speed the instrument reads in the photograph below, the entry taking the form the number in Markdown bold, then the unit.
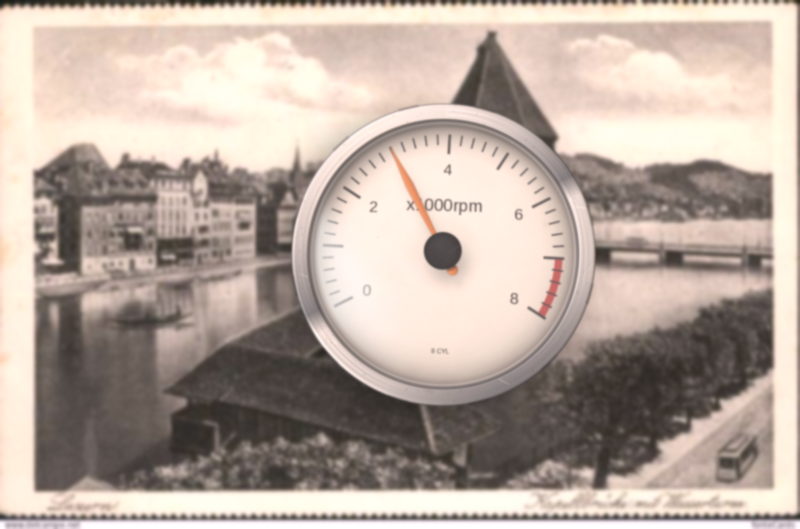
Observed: **3000** rpm
